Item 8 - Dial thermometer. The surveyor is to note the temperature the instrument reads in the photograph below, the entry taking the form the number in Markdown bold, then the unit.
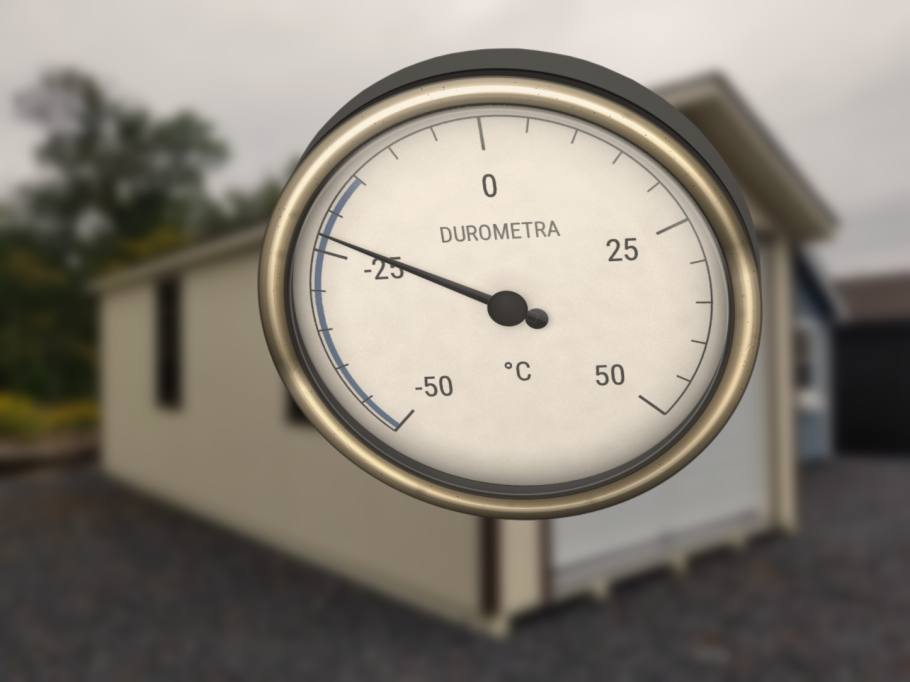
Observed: **-22.5** °C
